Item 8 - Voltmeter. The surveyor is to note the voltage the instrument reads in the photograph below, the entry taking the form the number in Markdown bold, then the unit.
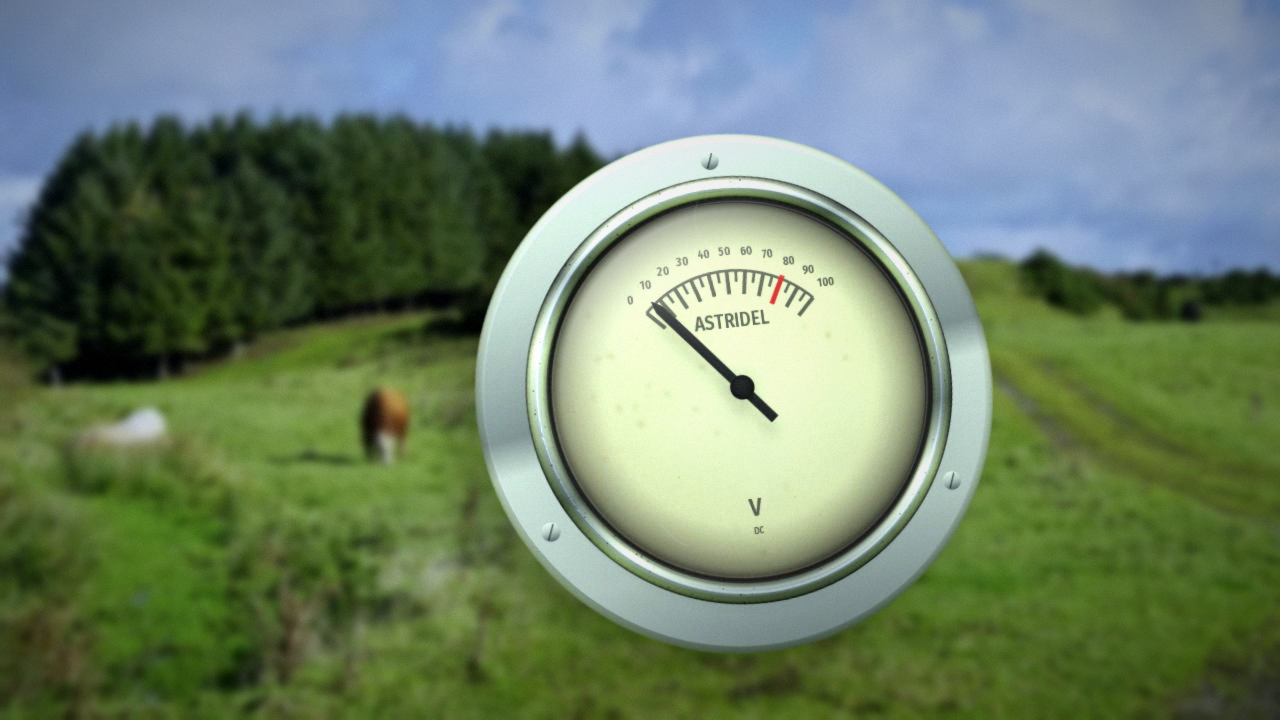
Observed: **5** V
